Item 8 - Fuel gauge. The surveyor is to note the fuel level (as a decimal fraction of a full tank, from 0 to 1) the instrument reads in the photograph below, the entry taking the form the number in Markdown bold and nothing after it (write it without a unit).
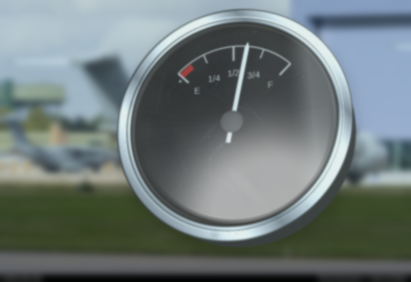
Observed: **0.625**
